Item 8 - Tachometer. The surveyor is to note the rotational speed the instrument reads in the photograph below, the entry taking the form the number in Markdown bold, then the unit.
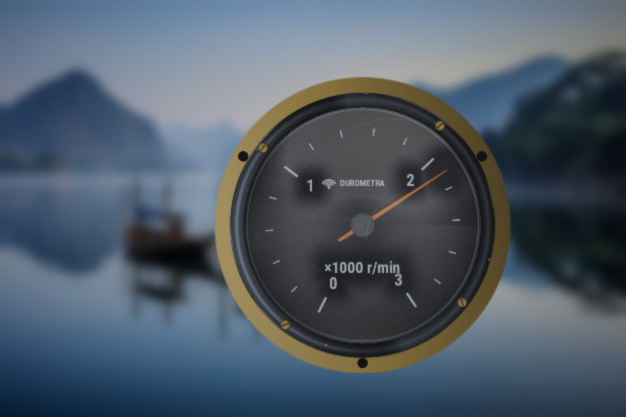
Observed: **2100** rpm
